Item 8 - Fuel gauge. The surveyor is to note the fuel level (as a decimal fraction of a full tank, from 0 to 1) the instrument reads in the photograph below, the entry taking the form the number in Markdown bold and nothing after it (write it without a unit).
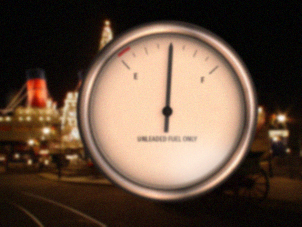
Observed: **0.5**
